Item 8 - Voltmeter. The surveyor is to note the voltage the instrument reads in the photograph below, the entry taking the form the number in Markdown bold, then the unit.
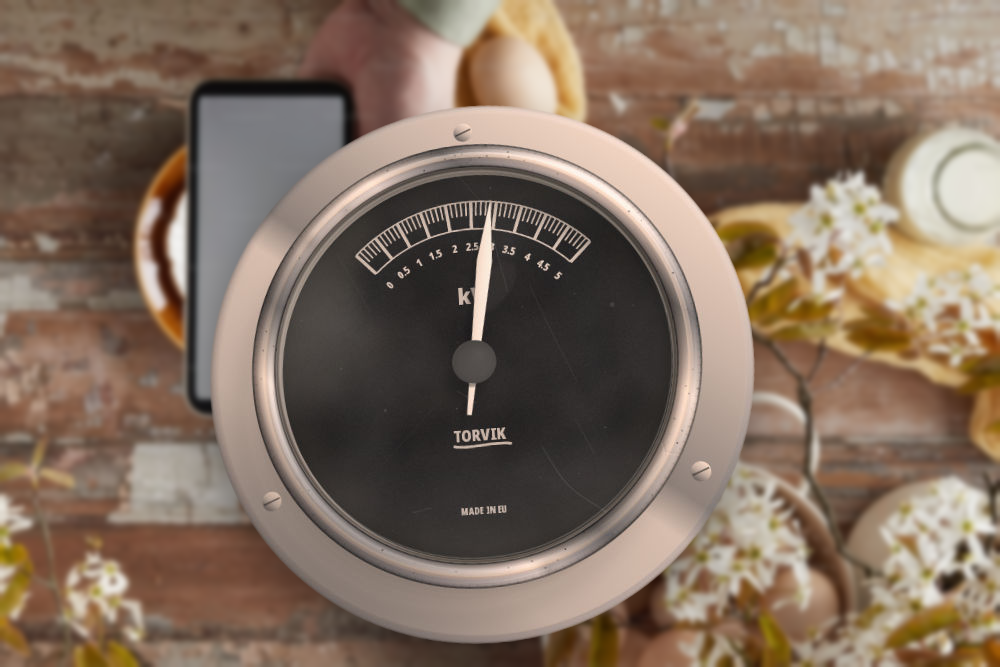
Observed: **2.9** kV
